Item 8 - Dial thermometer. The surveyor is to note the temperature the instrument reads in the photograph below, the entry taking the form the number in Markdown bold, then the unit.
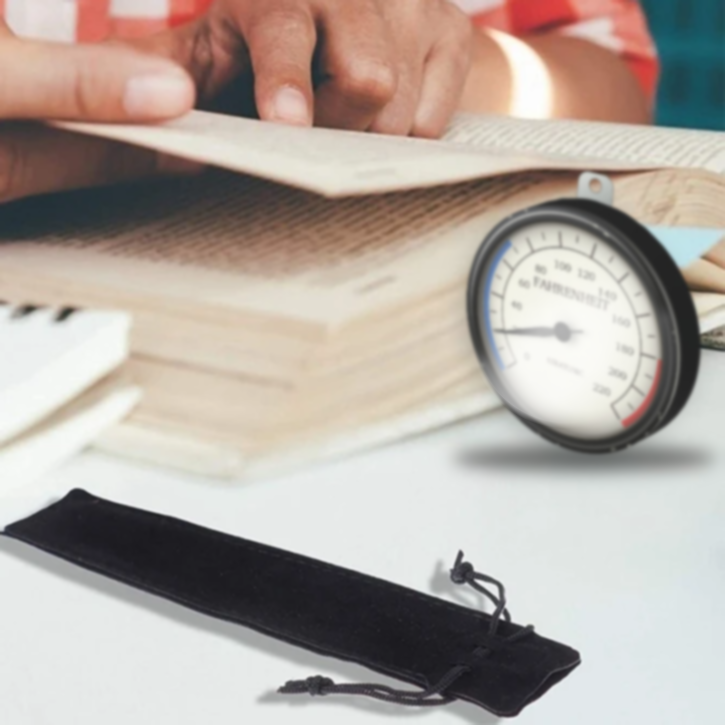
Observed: **20** °F
